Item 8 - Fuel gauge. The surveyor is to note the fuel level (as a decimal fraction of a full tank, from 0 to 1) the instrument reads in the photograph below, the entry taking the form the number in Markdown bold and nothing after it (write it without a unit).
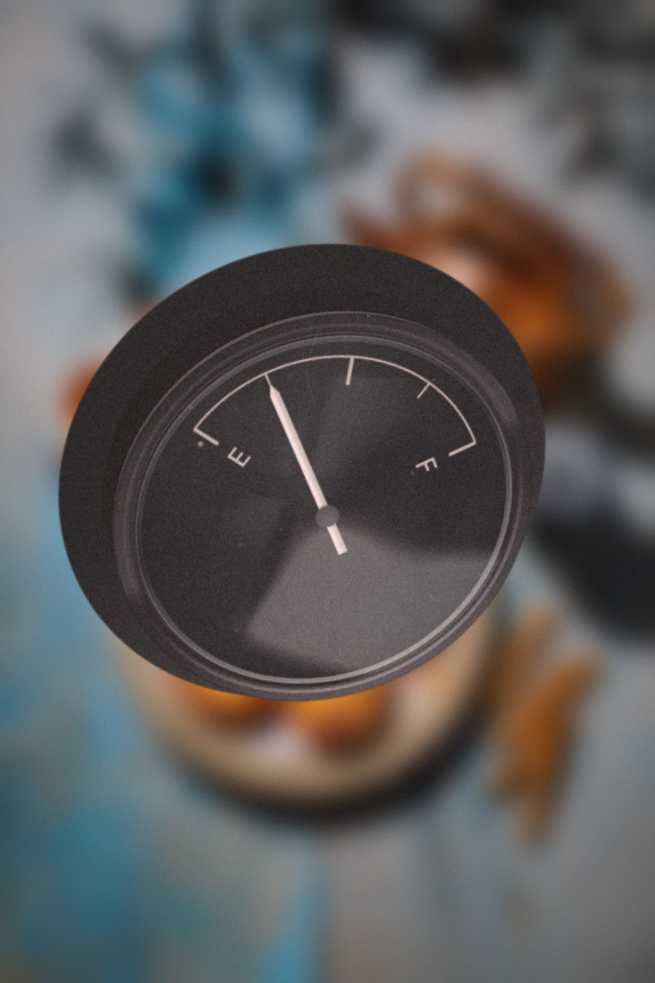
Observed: **0.25**
